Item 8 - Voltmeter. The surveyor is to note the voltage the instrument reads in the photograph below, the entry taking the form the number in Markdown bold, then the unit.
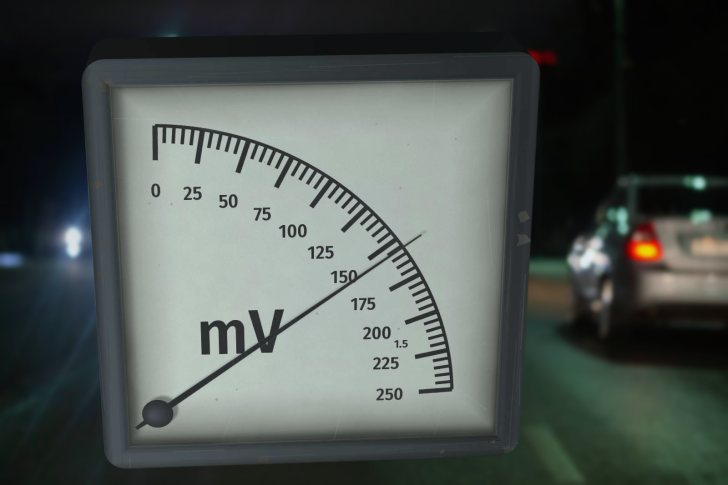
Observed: **155** mV
